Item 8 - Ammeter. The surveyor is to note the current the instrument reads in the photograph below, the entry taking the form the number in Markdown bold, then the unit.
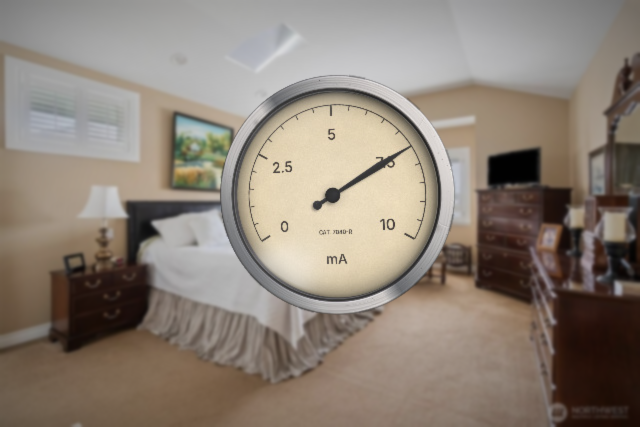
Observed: **7.5** mA
